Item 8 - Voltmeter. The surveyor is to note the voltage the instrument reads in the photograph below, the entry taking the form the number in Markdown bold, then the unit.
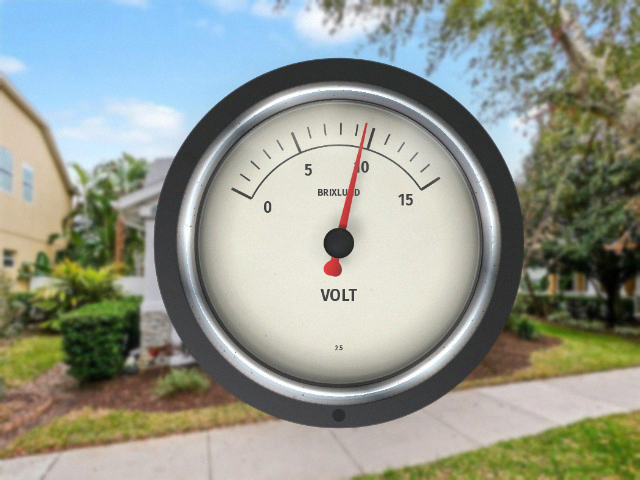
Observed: **9.5** V
